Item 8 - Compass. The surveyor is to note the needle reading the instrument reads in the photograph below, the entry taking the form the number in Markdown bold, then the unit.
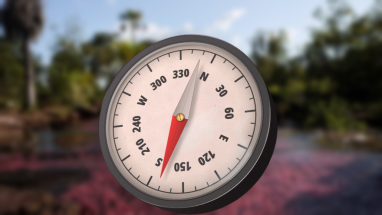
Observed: **170** °
